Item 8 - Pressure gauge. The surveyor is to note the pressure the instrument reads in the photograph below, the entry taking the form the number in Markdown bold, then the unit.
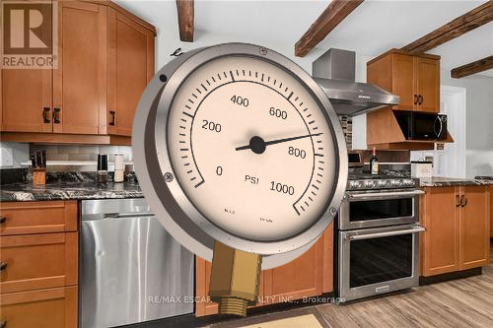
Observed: **740** psi
